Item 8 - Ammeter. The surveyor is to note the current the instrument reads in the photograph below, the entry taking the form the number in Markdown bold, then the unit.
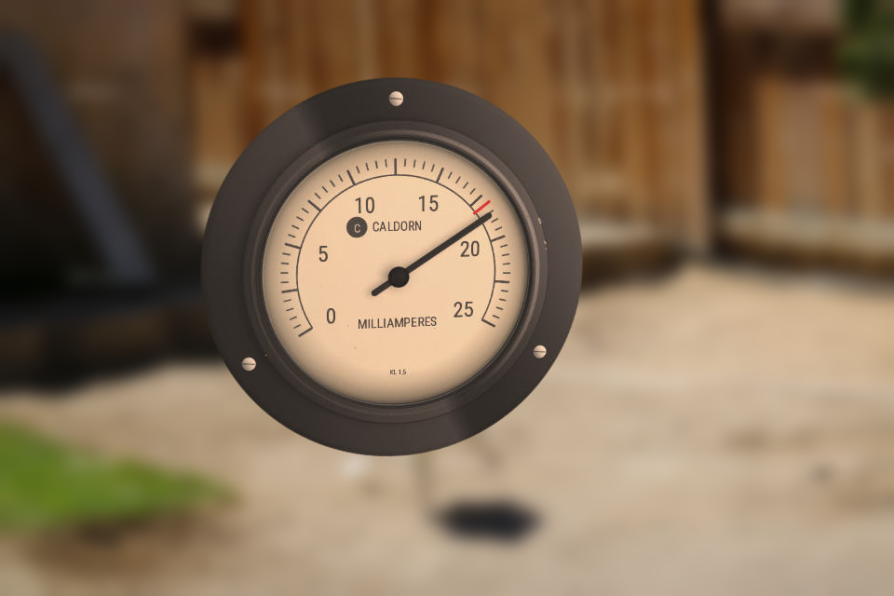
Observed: **18.5** mA
